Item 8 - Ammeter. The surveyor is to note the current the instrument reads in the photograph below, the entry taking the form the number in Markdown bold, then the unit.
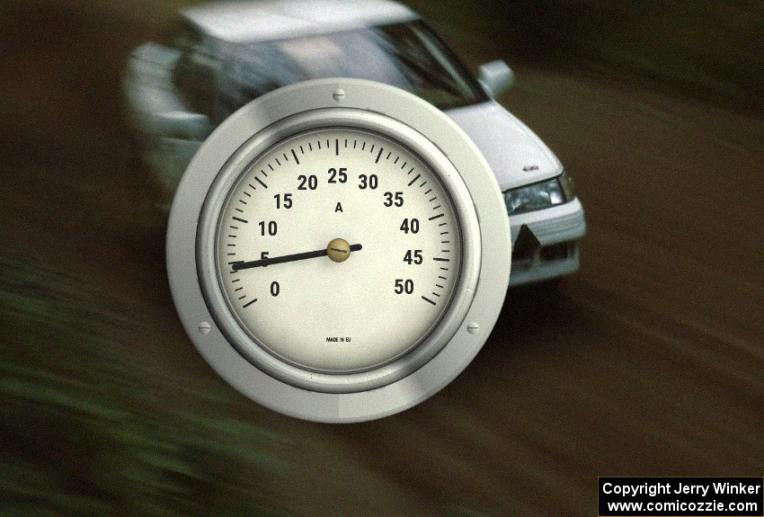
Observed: **4.5** A
